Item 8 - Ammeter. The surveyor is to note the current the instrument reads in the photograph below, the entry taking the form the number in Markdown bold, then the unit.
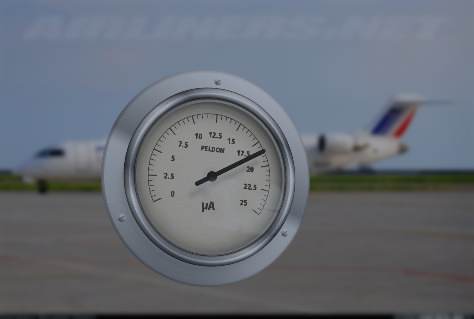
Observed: **18.5** µA
